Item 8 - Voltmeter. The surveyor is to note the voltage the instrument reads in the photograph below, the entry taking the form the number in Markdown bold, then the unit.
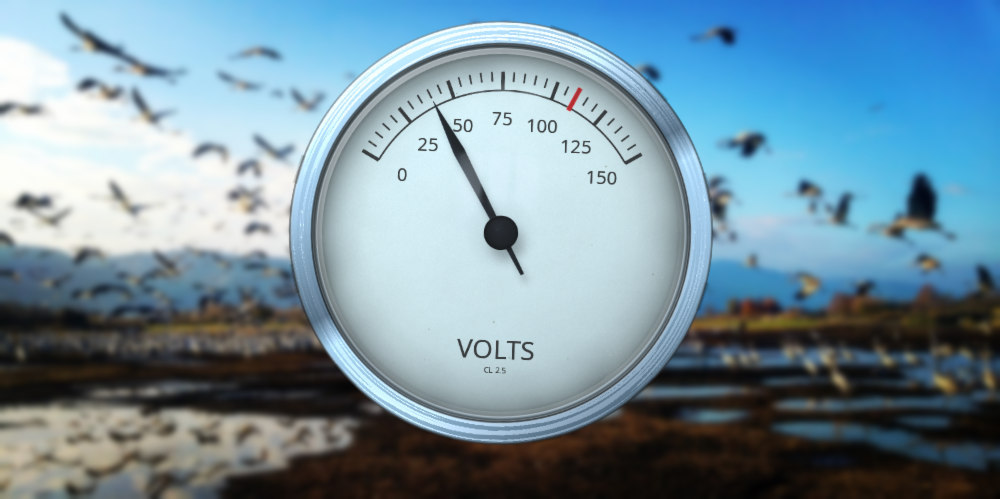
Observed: **40** V
